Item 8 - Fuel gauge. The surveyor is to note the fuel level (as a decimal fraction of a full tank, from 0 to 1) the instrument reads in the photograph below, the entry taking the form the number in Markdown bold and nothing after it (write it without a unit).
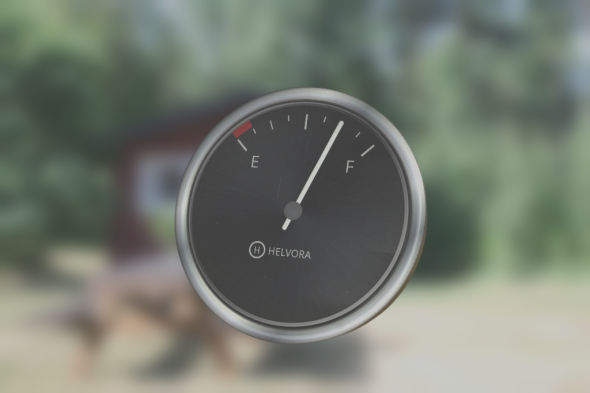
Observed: **0.75**
